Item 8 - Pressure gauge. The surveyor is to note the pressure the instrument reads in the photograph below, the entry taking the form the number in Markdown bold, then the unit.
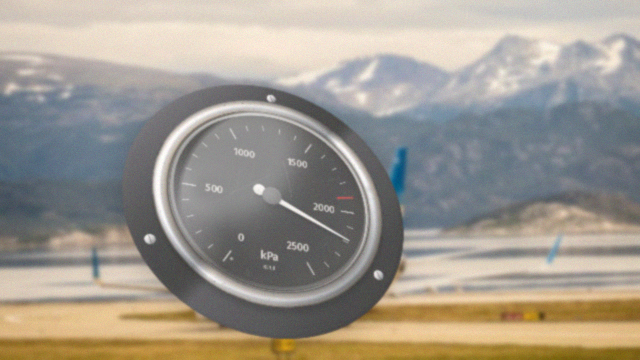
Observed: **2200** kPa
